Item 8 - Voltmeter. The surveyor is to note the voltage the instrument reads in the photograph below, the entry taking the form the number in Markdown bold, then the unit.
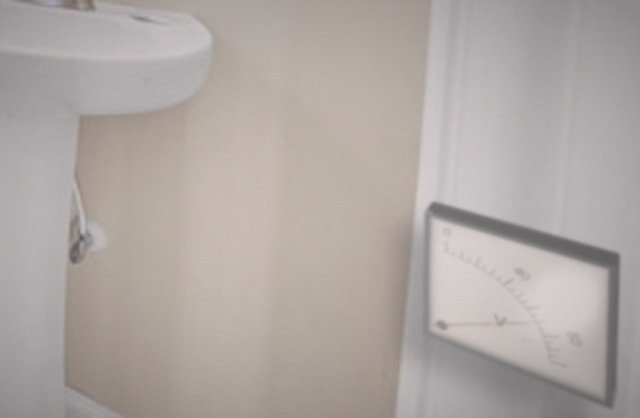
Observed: **70** V
